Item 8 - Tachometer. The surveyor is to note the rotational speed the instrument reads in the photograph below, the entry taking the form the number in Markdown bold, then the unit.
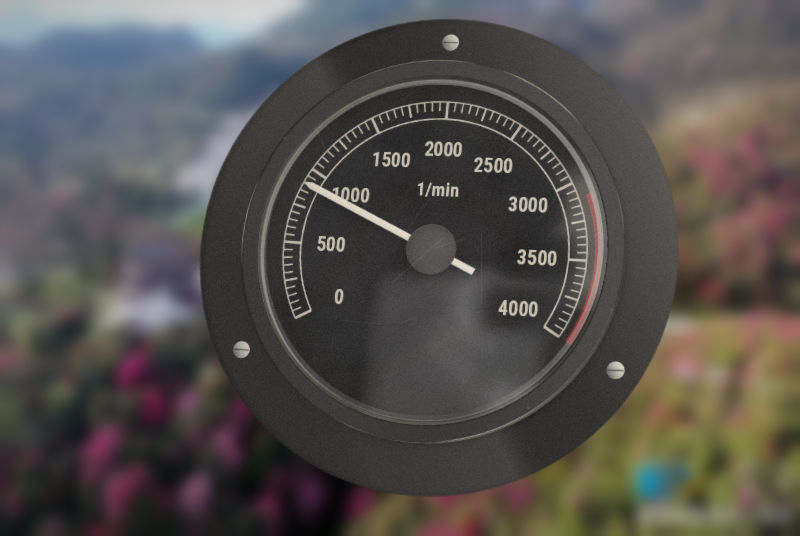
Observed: **900** rpm
